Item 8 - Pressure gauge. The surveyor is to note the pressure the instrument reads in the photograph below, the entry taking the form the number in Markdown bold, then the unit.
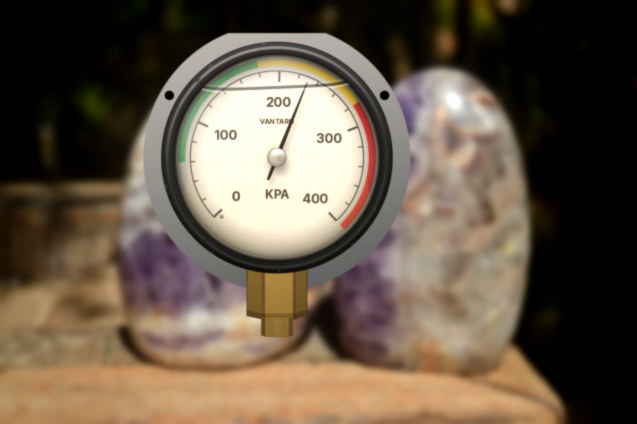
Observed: **230** kPa
